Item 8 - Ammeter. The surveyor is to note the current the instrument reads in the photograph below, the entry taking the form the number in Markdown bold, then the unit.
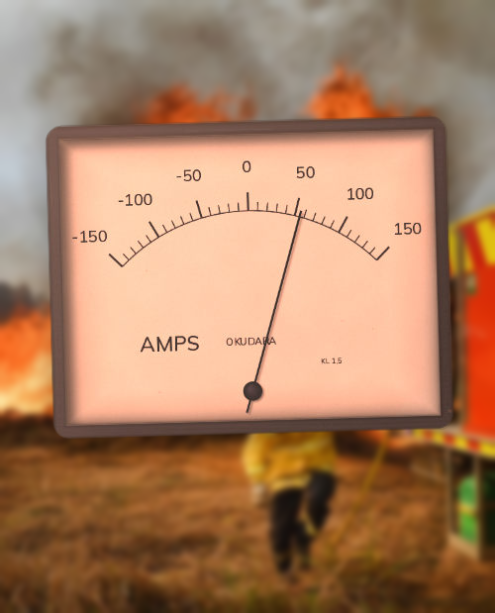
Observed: **55** A
